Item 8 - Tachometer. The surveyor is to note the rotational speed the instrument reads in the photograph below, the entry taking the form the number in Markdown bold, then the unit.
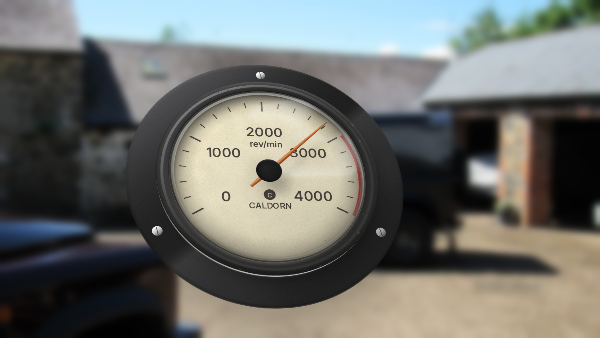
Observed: **2800** rpm
